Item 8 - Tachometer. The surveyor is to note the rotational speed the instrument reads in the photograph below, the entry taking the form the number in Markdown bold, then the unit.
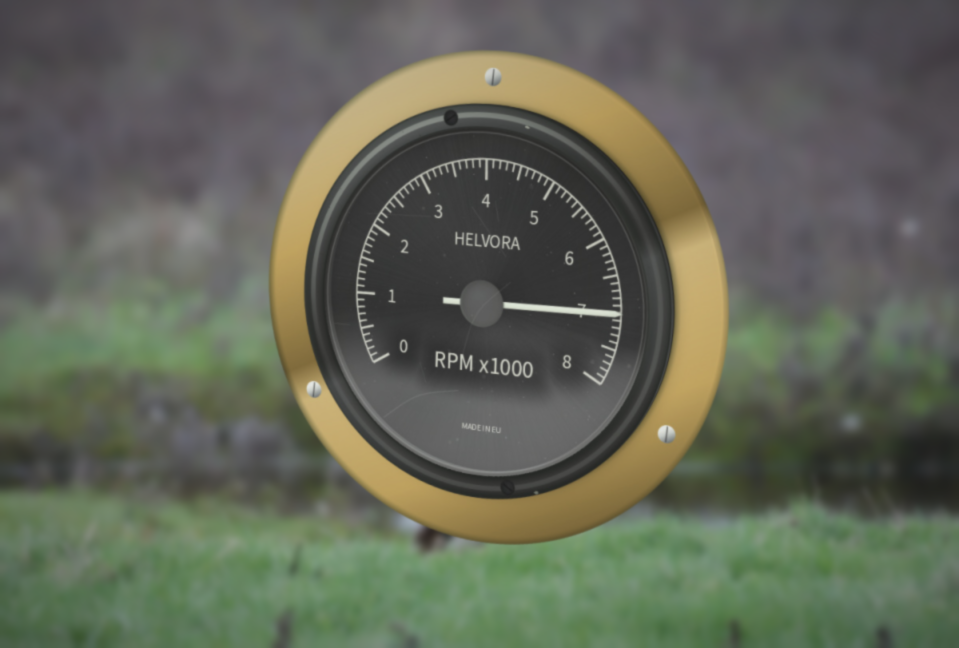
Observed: **7000** rpm
